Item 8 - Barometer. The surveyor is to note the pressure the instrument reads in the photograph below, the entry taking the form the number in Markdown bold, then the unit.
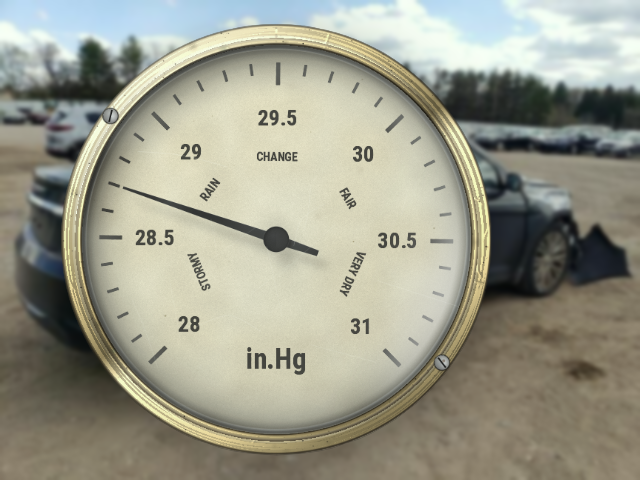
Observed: **28.7** inHg
